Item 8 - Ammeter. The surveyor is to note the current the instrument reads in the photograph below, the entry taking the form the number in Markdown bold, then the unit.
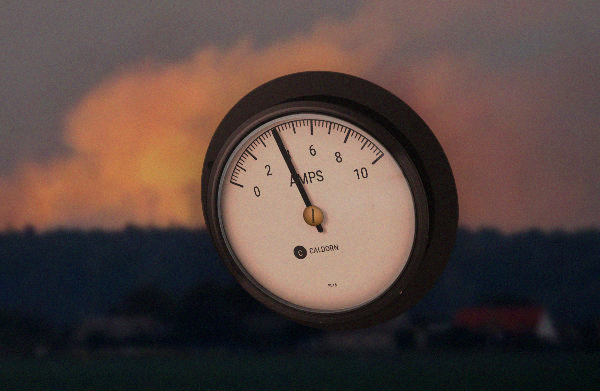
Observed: **4** A
